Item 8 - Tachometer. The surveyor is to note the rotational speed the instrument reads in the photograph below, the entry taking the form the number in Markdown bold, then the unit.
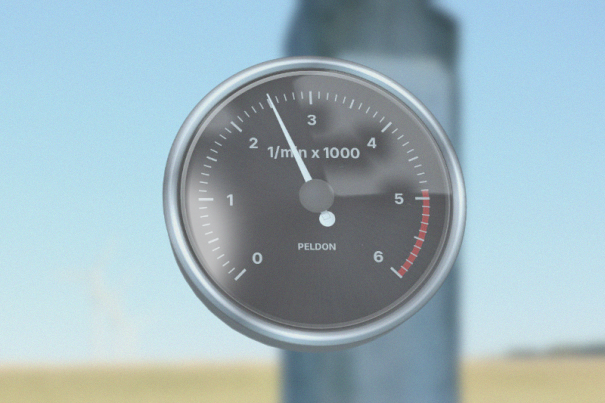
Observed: **2500** rpm
